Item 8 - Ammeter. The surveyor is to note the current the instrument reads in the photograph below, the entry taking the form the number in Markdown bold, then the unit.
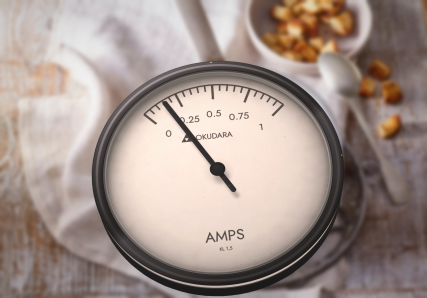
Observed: **0.15** A
